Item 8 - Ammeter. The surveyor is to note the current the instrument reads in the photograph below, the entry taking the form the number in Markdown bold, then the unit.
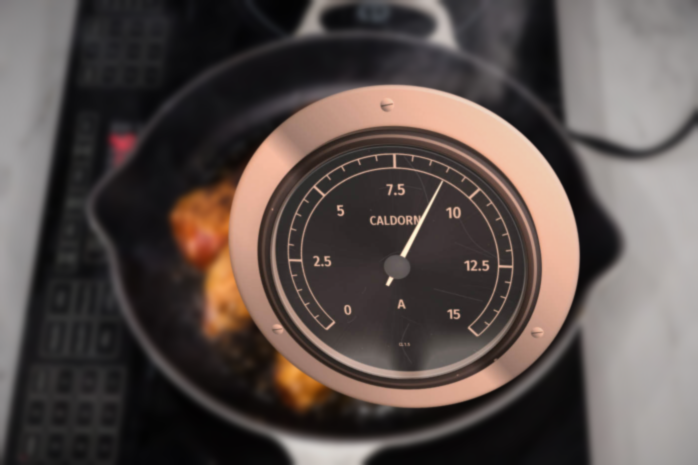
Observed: **9** A
